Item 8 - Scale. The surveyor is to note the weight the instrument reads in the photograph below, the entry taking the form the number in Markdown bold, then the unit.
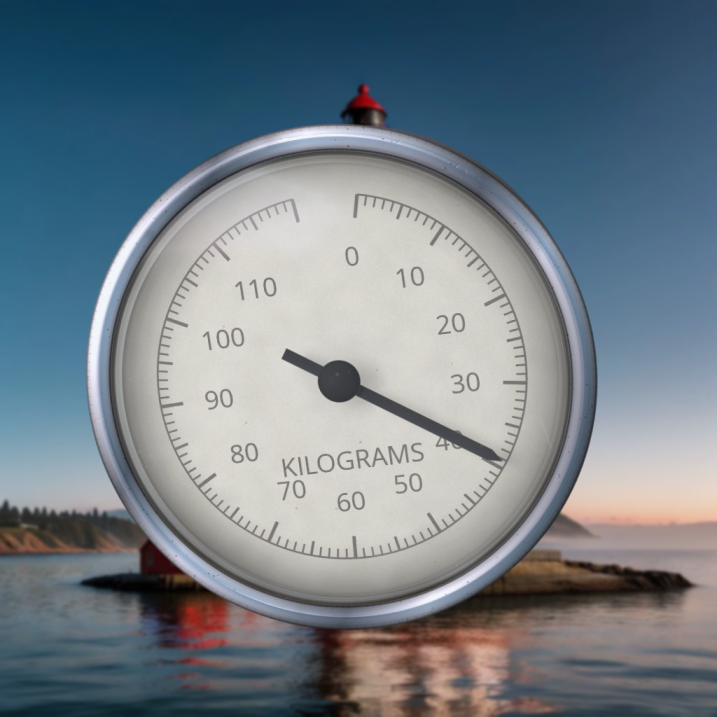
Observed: **39** kg
